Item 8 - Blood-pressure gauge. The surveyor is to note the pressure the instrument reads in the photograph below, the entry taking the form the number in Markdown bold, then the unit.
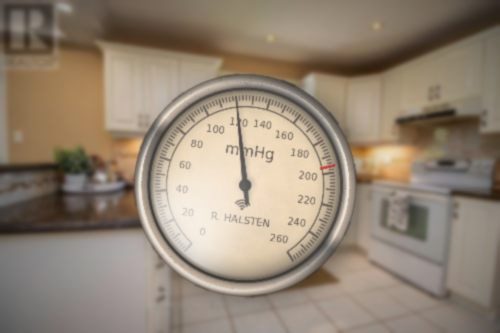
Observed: **120** mmHg
